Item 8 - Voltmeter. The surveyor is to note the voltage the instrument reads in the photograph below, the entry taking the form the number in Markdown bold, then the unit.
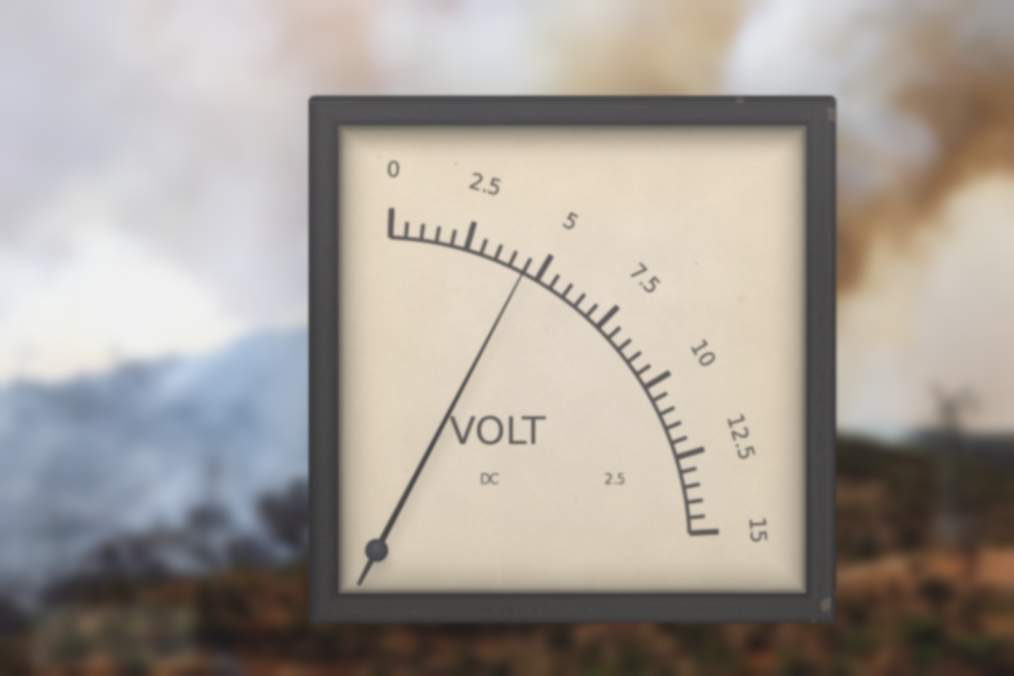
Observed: **4.5** V
